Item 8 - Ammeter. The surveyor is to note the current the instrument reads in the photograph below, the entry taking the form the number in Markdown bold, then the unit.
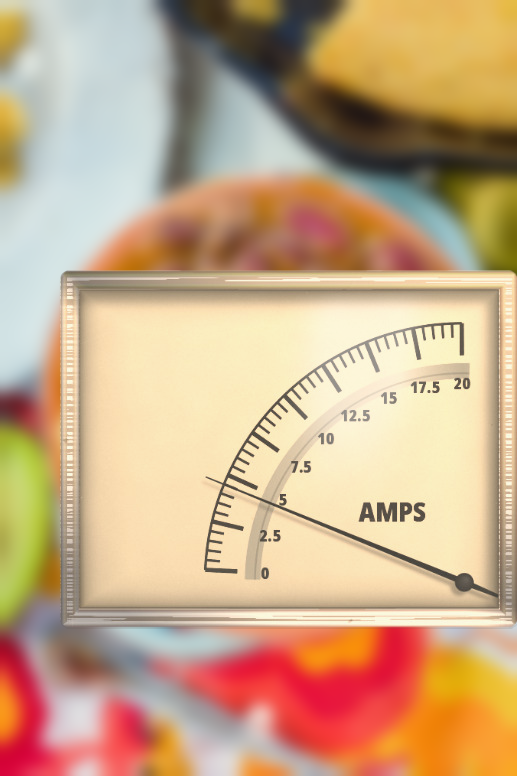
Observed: **4.5** A
